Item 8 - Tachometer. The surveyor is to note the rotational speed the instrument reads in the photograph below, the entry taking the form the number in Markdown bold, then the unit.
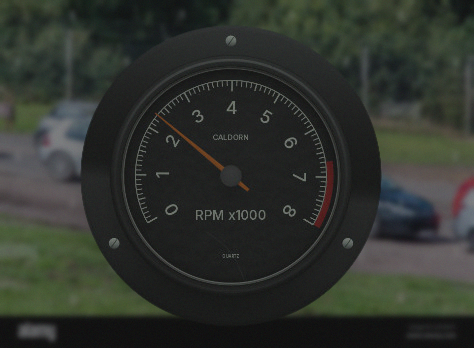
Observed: **2300** rpm
